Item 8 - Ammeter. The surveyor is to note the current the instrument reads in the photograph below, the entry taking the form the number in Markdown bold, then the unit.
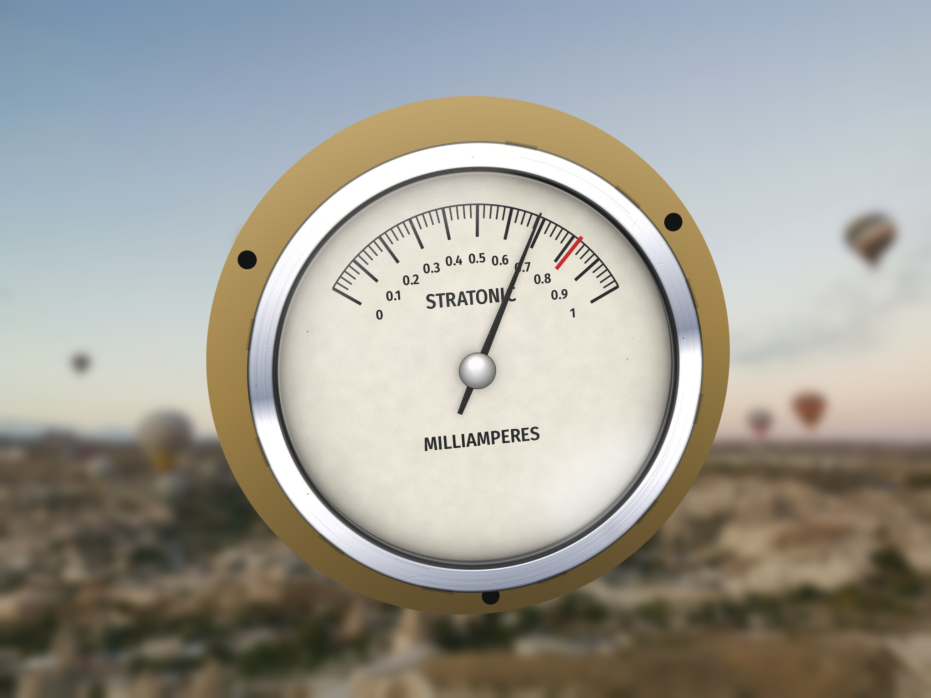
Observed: **0.68** mA
